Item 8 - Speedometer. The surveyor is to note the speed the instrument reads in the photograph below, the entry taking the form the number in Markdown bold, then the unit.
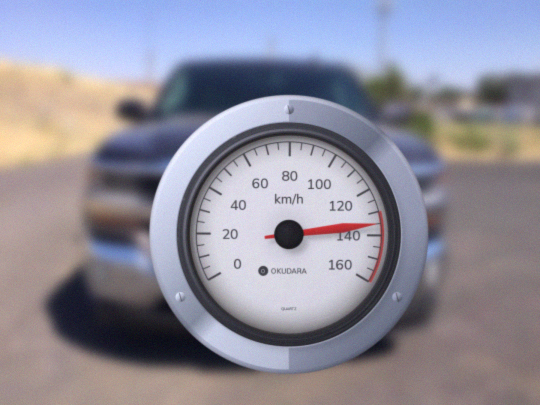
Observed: **135** km/h
